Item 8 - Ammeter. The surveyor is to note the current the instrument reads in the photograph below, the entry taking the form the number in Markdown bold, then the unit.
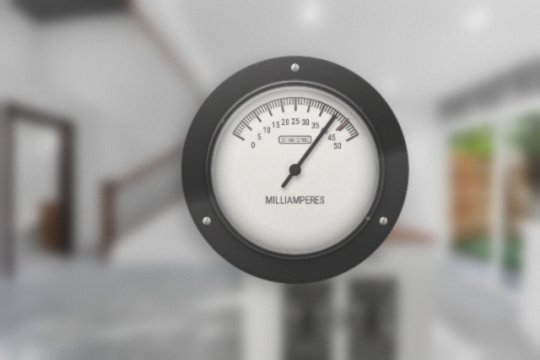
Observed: **40** mA
